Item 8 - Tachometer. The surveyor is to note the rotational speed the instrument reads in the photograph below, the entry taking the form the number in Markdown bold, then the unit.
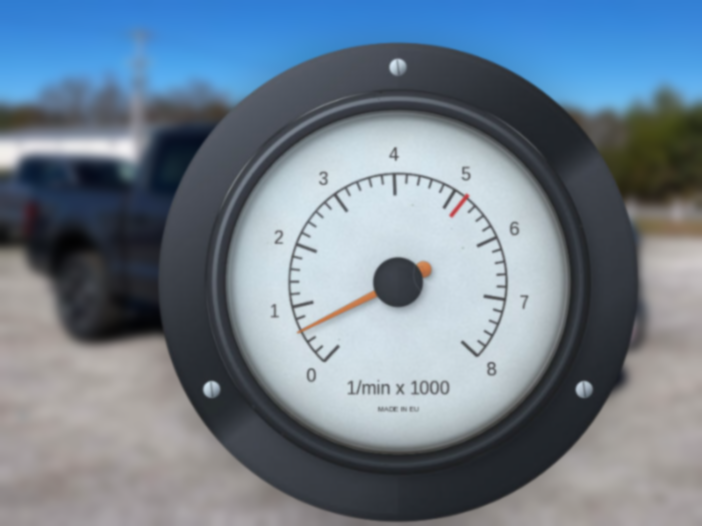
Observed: **600** rpm
